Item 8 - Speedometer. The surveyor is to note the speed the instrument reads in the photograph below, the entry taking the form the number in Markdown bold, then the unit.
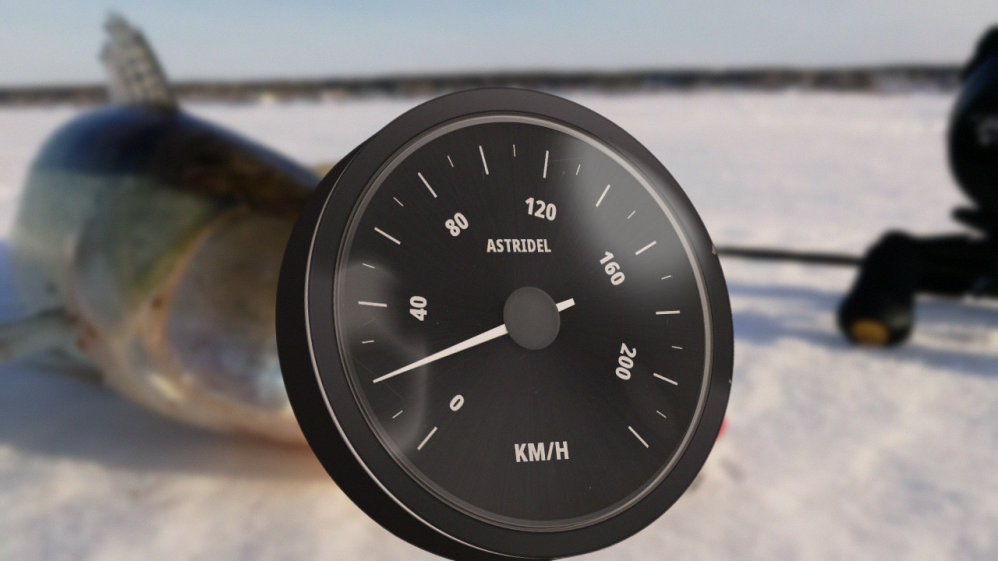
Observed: **20** km/h
